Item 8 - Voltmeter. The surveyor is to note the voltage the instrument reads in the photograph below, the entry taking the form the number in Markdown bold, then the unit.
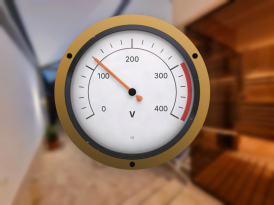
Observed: **120** V
